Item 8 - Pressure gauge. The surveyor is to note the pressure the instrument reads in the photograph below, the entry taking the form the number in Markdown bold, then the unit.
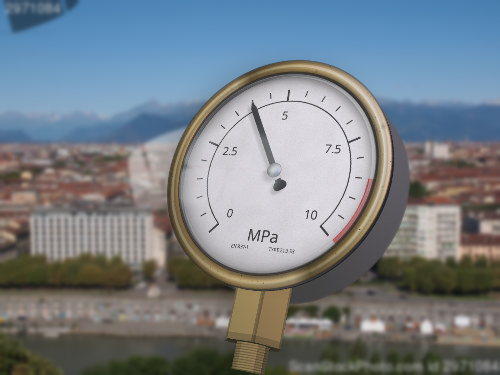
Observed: **4** MPa
